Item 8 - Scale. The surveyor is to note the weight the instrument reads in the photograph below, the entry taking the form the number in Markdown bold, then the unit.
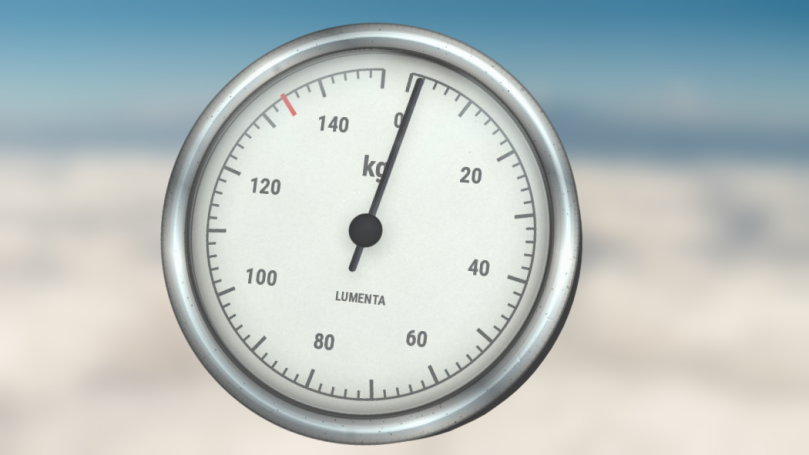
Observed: **2** kg
